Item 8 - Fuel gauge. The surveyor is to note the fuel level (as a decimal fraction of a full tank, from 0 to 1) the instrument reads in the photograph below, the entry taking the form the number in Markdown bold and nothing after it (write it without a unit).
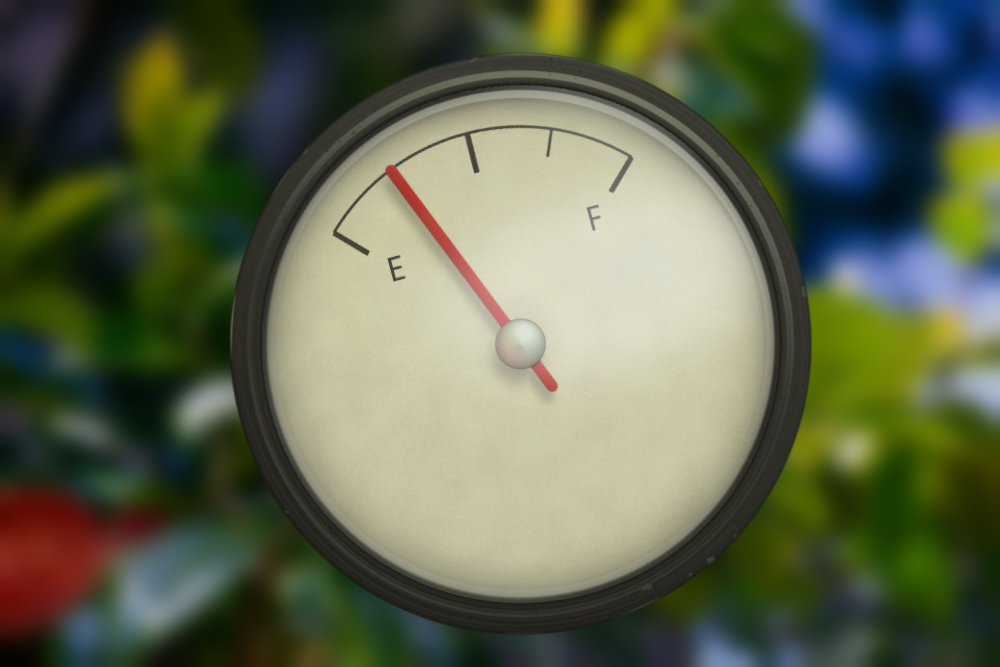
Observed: **0.25**
